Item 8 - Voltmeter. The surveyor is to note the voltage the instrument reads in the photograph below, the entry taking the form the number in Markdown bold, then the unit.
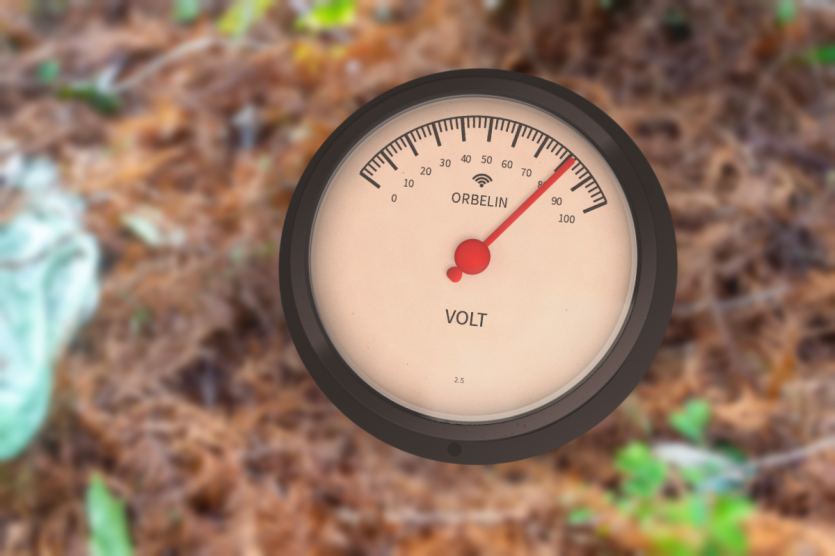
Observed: **82** V
